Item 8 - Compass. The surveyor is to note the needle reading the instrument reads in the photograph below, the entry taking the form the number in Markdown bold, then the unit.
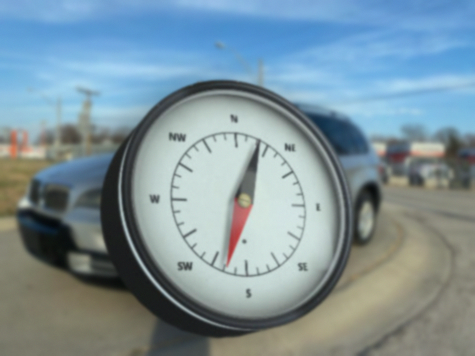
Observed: **200** °
